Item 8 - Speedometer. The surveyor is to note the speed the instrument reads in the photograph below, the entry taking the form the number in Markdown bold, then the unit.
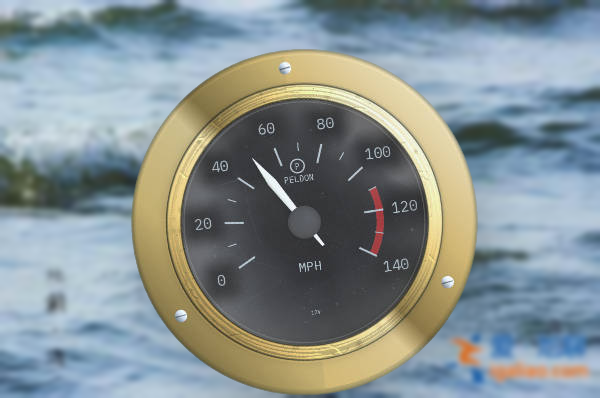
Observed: **50** mph
